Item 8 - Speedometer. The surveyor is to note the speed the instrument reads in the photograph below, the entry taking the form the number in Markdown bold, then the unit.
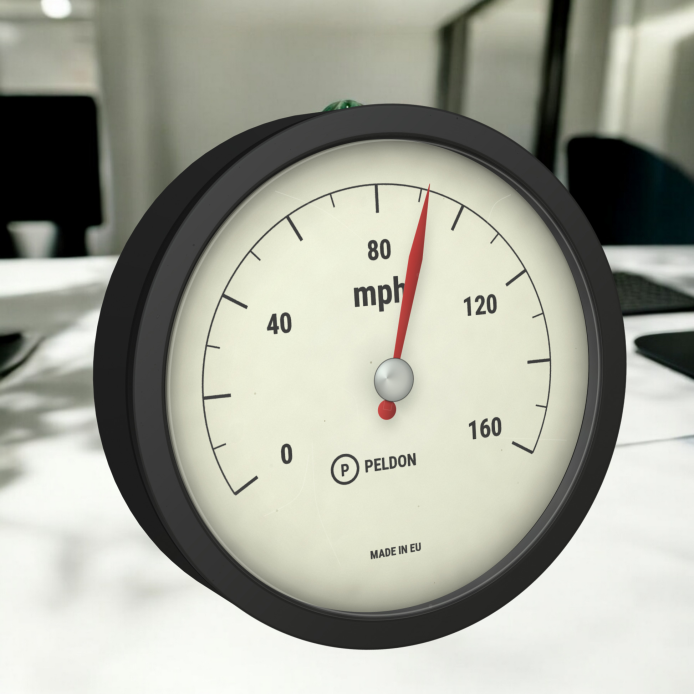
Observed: **90** mph
